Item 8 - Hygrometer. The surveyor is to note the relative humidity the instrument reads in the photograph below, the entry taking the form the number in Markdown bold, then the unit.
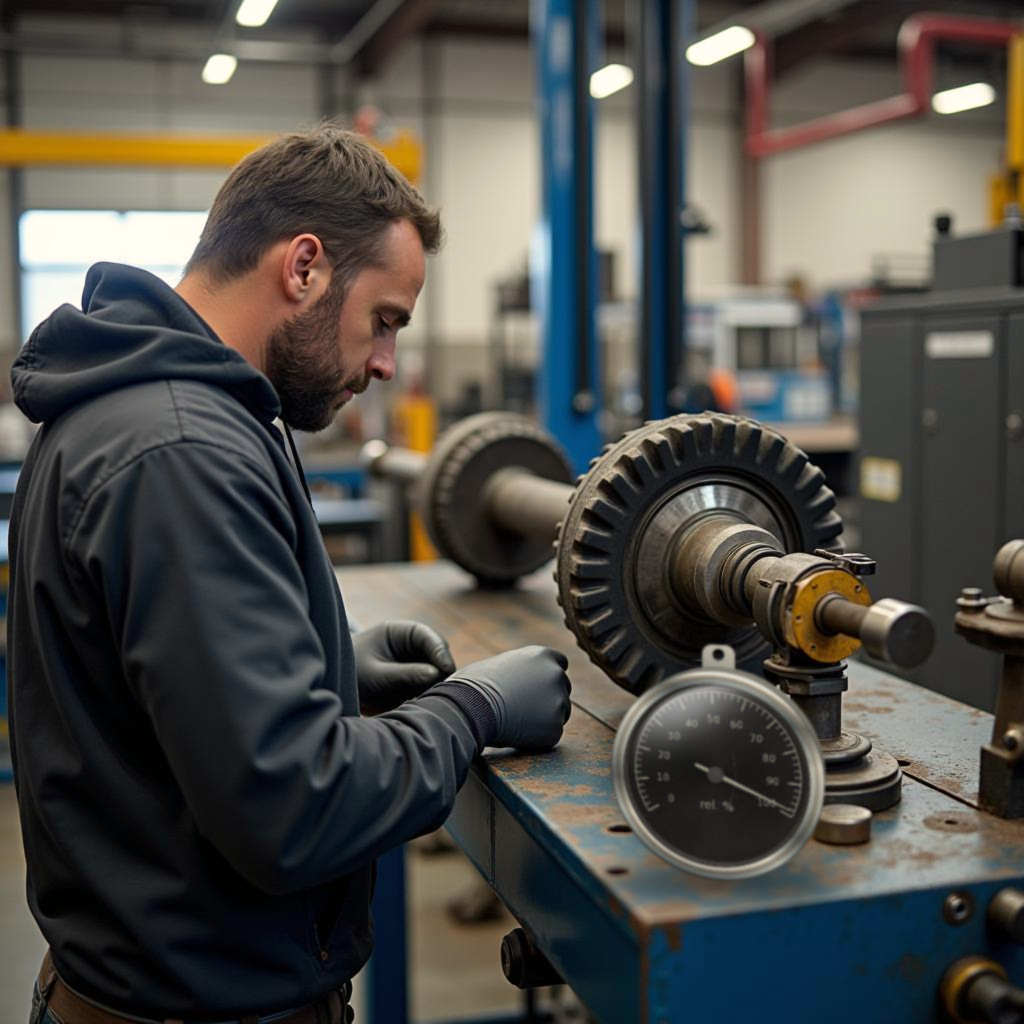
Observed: **98** %
